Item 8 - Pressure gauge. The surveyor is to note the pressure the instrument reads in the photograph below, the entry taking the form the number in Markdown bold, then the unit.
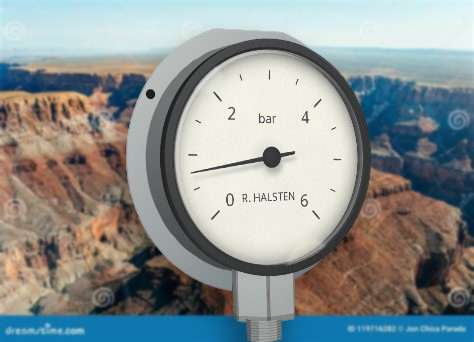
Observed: **0.75** bar
